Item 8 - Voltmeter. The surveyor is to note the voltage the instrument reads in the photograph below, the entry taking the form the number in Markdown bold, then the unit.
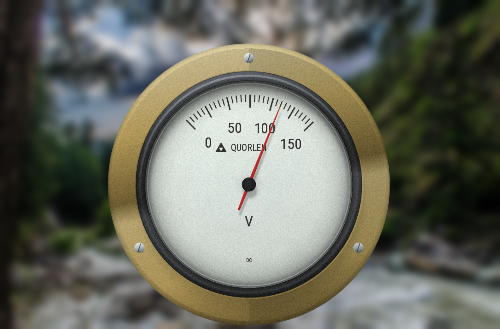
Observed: **110** V
